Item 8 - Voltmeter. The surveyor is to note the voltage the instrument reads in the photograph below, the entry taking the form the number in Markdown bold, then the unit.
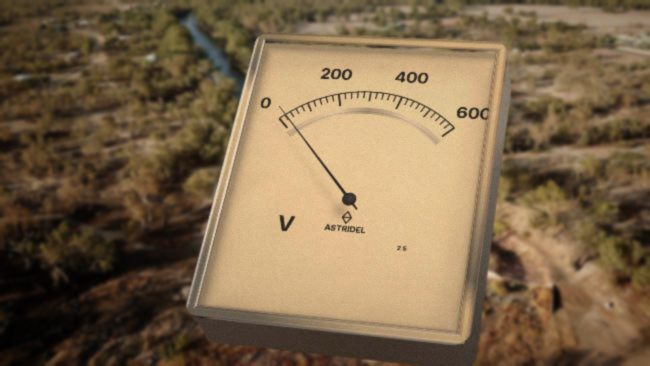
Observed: **20** V
